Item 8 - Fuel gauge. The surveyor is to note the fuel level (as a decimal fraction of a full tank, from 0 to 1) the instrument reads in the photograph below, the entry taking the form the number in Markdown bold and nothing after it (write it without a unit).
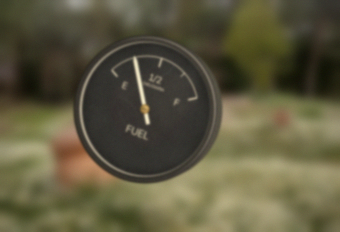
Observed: **0.25**
